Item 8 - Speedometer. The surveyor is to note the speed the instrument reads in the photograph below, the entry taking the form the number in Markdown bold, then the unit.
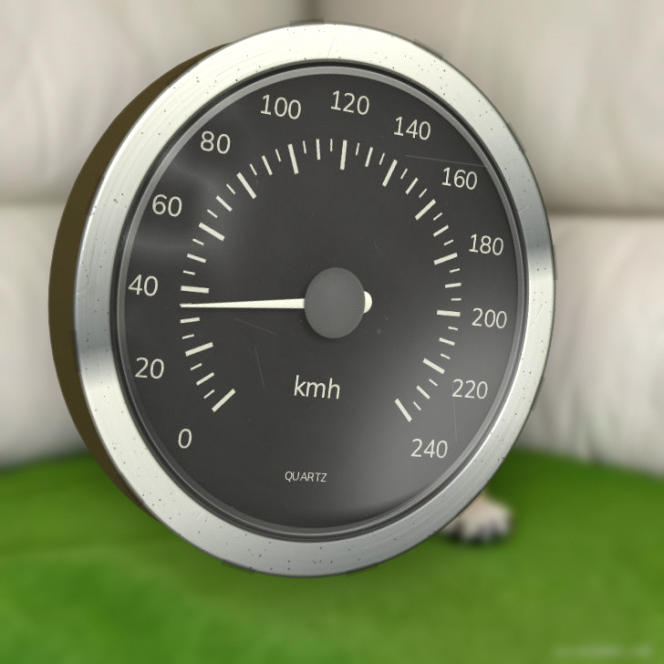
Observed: **35** km/h
